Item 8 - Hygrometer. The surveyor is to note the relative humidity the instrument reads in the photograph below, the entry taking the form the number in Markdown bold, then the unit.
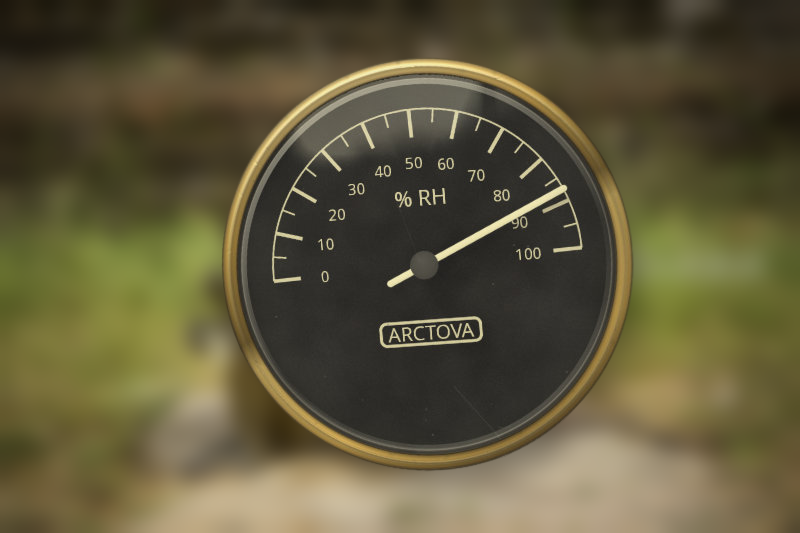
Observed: **87.5** %
